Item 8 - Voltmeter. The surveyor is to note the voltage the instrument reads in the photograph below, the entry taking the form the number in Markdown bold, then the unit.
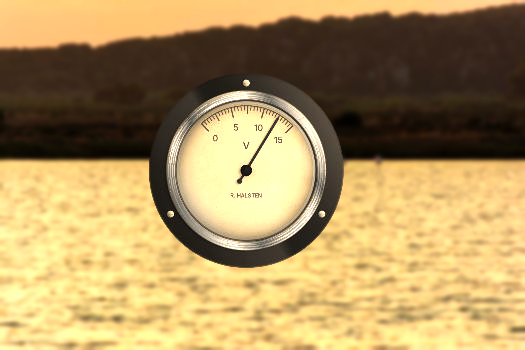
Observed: **12.5** V
